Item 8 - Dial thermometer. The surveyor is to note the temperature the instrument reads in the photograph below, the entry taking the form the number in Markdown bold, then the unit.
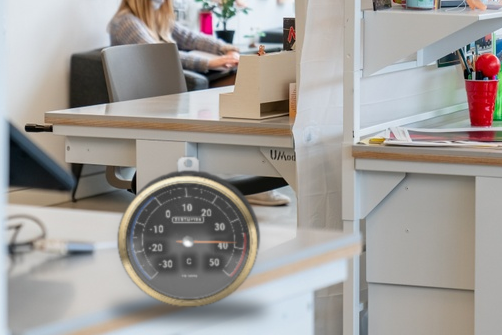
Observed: **37.5** °C
